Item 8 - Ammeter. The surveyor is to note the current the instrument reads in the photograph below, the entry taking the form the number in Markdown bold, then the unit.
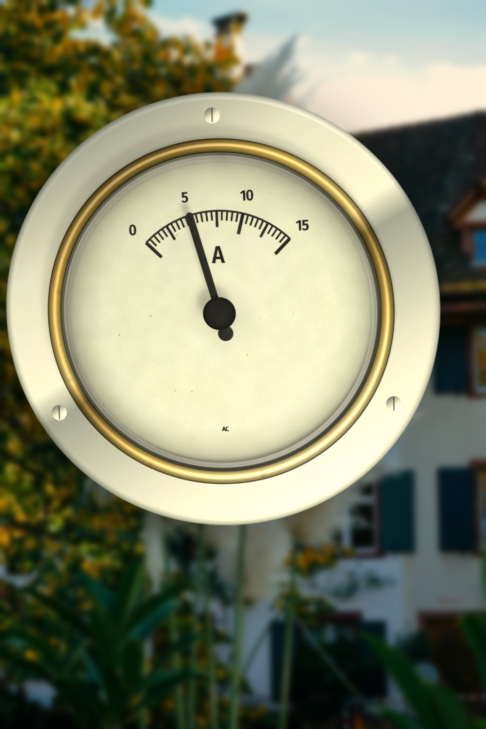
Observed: **5** A
